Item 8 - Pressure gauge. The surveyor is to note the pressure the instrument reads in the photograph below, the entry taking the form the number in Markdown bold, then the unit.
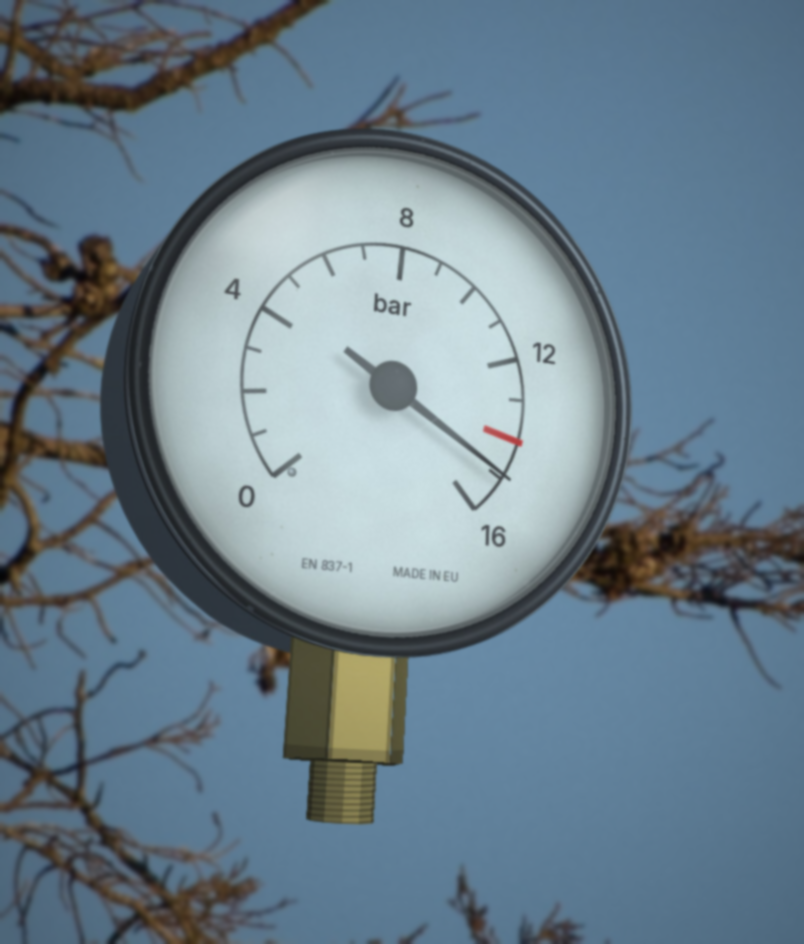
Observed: **15** bar
